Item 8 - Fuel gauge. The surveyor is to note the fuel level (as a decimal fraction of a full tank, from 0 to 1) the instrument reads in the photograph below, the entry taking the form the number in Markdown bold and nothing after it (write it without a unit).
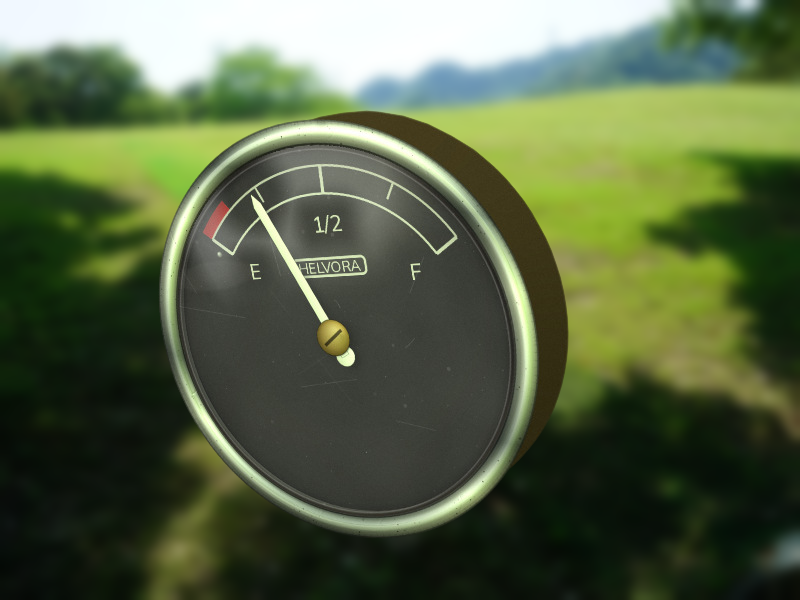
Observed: **0.25**
